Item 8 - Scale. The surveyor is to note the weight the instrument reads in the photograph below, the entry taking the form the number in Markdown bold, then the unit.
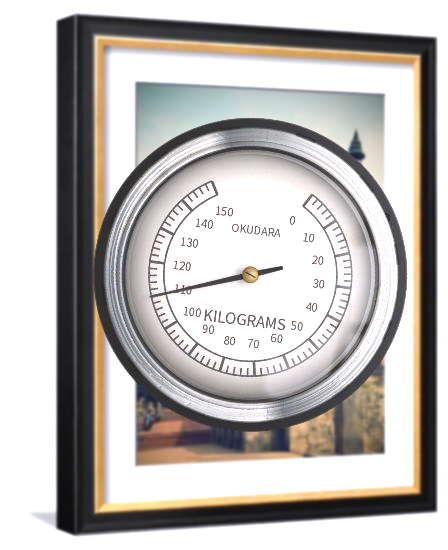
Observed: **110** kg
